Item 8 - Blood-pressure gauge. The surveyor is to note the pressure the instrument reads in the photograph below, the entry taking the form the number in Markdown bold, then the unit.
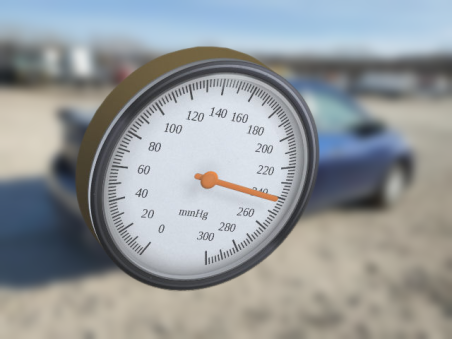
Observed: **240** mmHg
